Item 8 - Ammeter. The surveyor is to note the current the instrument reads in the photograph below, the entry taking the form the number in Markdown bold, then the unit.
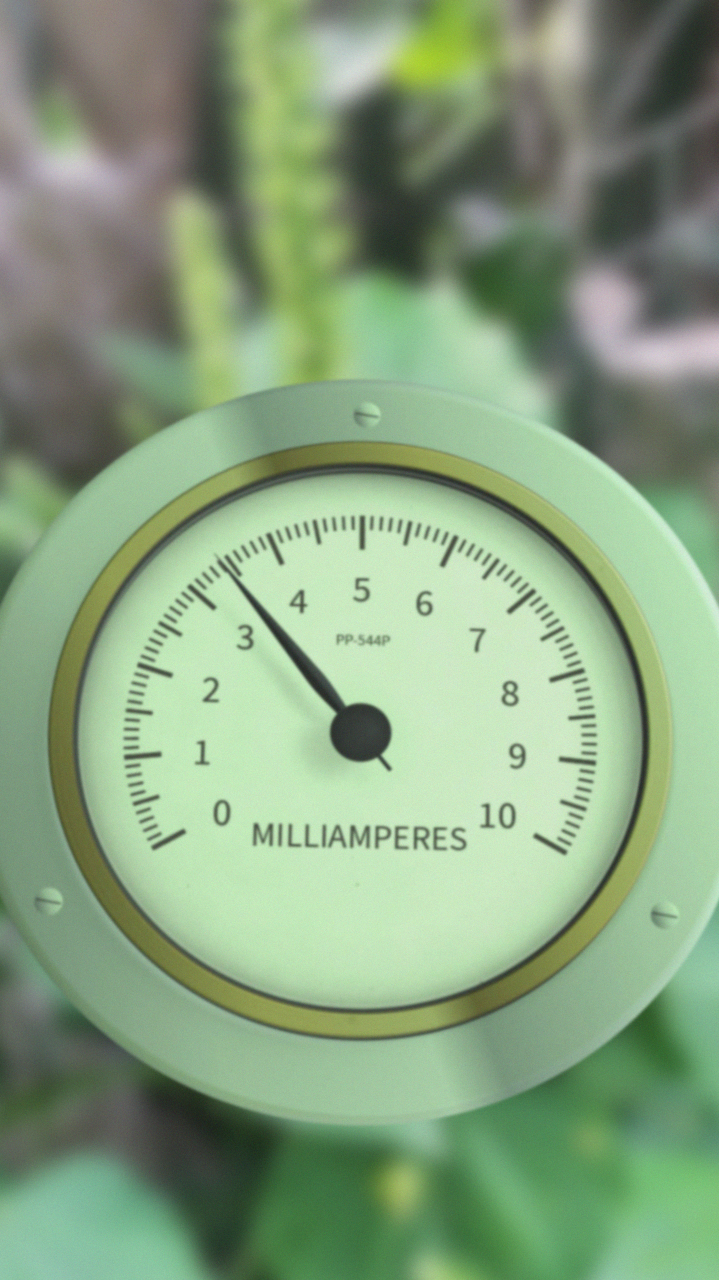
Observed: **3.4** mA
